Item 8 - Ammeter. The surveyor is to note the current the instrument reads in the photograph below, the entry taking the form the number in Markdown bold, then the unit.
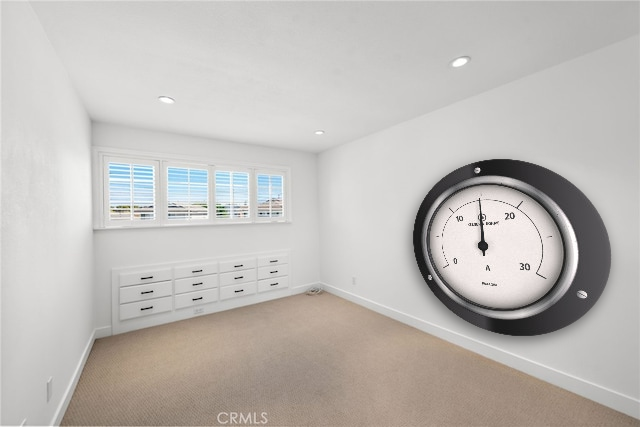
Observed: **15** A
